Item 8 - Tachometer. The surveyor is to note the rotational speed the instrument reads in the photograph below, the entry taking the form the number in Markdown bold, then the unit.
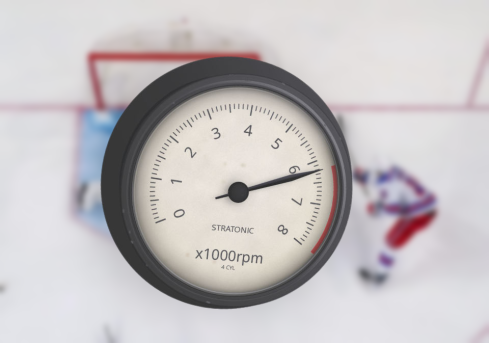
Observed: **6200** rpm
